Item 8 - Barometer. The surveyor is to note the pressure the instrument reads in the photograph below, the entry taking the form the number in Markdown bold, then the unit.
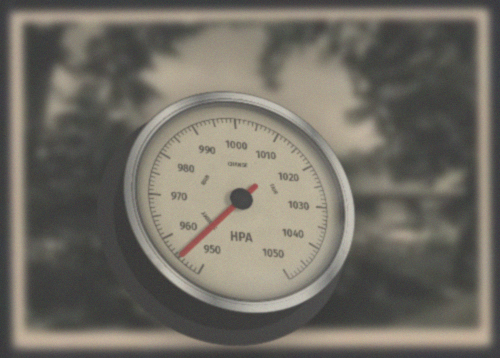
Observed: **955** hPa
